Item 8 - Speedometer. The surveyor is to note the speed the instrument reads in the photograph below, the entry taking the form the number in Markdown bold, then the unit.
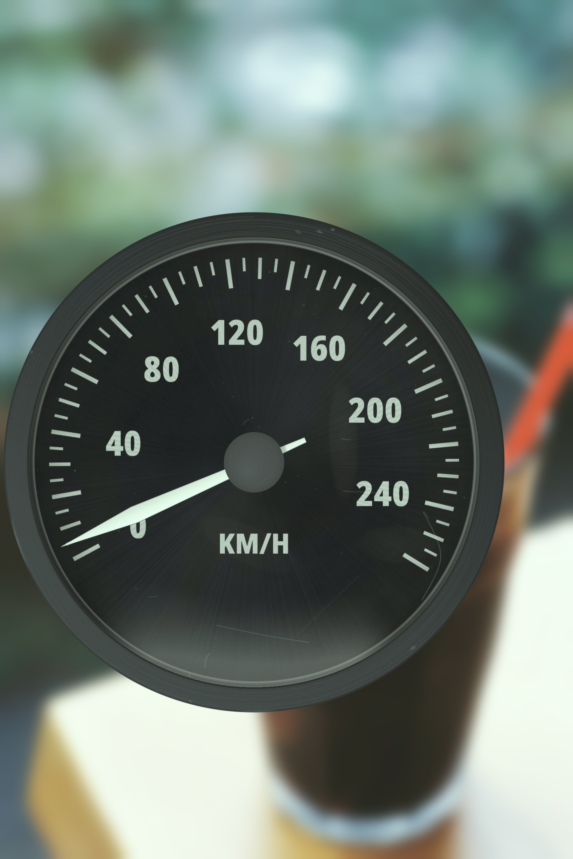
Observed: **5** km/h
